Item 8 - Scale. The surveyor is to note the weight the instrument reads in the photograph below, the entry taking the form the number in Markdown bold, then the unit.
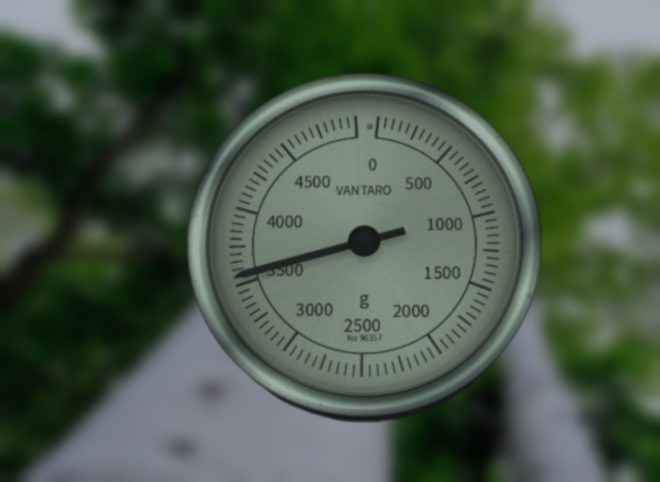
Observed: **3550** g
